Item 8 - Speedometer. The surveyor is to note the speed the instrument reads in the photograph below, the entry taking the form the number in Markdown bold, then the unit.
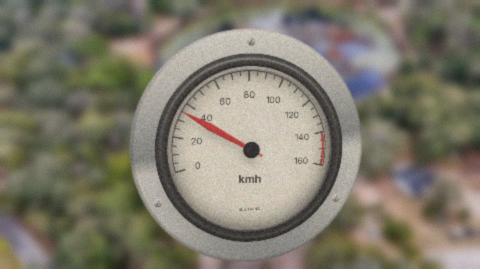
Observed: **35** km/h
